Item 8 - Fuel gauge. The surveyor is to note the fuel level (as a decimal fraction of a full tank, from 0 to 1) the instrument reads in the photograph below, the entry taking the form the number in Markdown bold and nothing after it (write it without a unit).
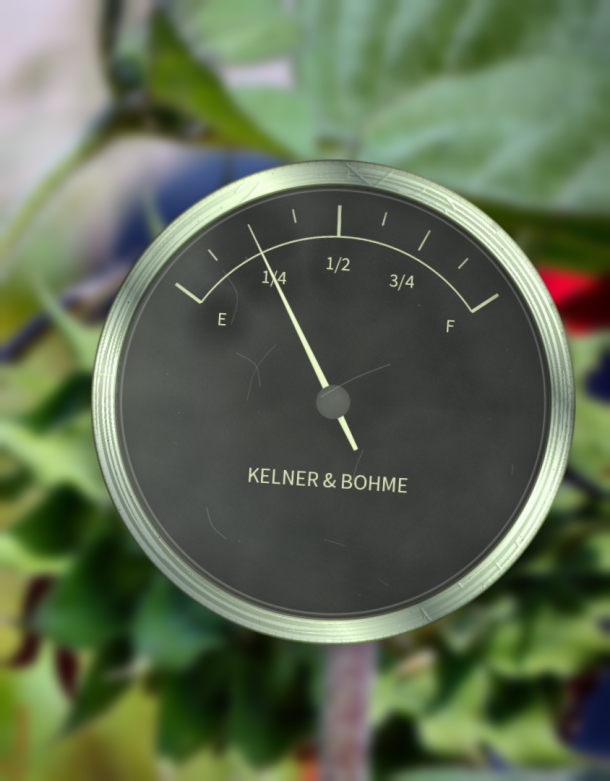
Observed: **0.25**
